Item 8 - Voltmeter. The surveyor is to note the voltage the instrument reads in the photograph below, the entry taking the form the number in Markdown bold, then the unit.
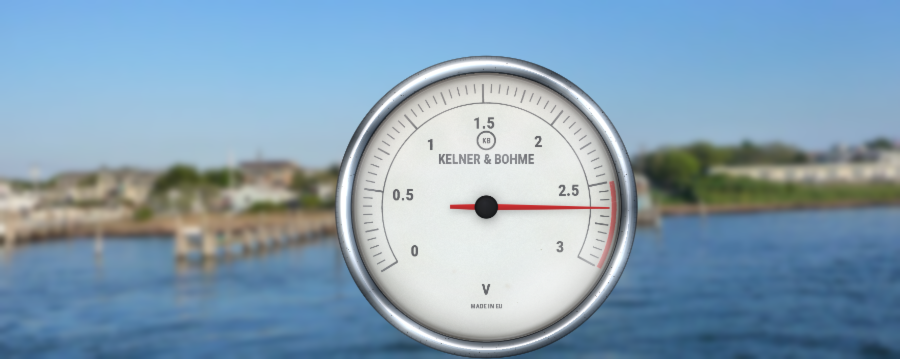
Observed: **2.65** V
